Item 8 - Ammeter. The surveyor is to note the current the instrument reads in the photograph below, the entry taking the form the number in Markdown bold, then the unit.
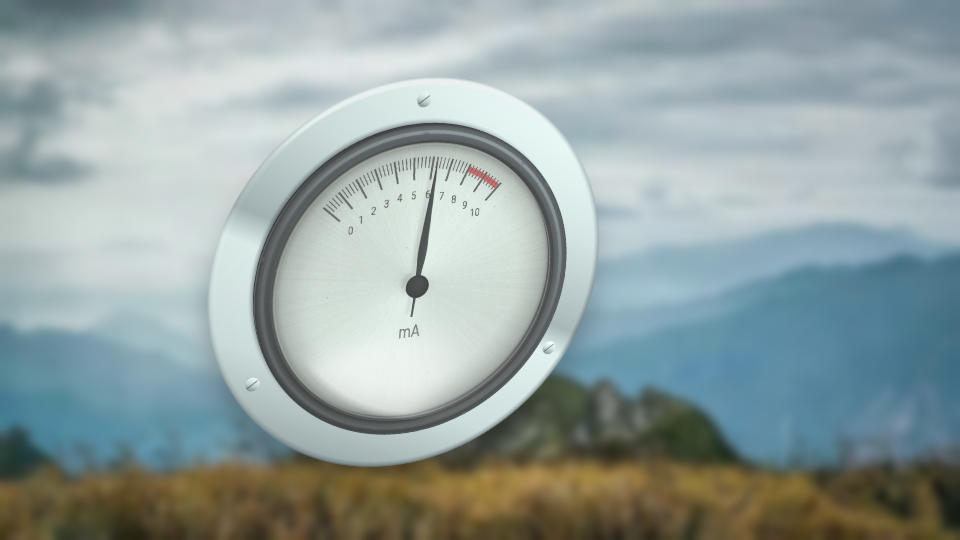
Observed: **6** mA
